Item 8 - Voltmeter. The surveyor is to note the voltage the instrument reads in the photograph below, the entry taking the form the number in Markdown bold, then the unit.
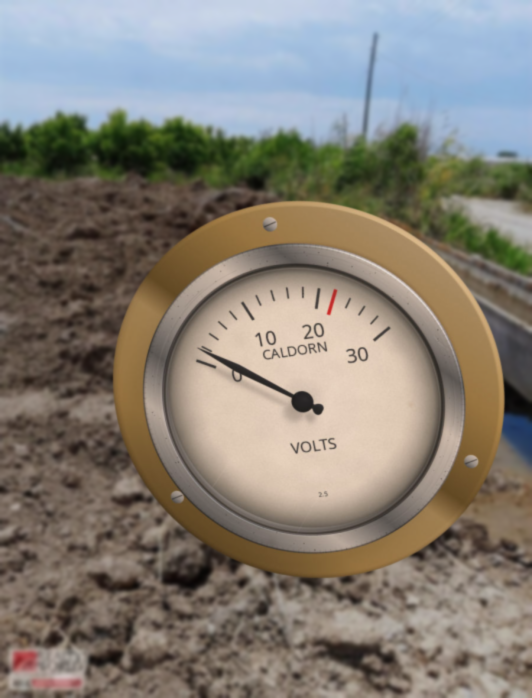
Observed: **2** V
